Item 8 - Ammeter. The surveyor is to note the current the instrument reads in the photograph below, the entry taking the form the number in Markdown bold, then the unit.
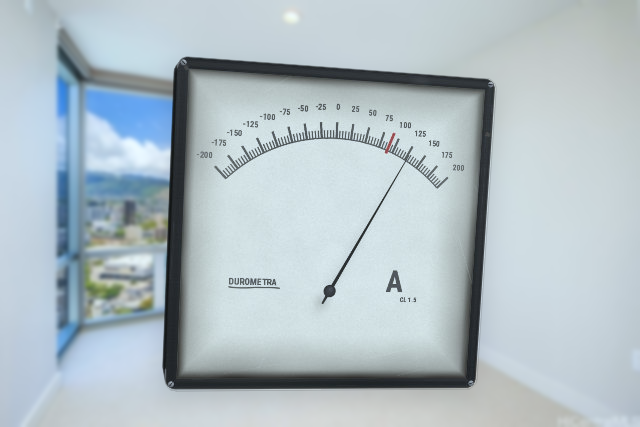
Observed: **125** A
